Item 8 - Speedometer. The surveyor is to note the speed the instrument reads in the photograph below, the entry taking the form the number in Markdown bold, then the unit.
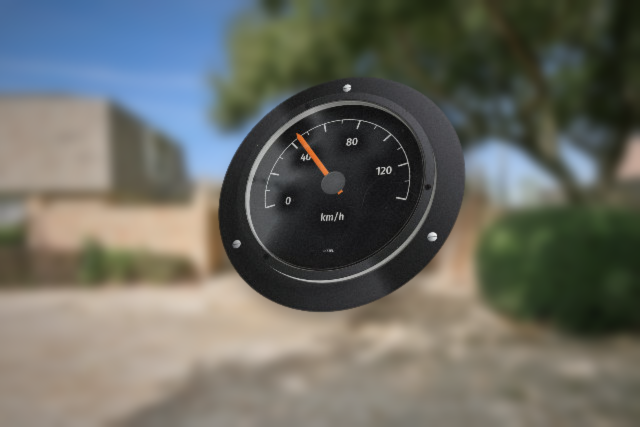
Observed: **45** km/h
